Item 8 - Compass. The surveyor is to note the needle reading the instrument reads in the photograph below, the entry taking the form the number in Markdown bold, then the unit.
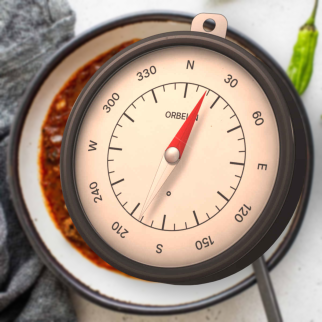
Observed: **20** °
